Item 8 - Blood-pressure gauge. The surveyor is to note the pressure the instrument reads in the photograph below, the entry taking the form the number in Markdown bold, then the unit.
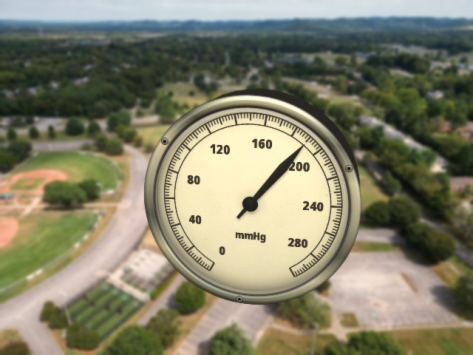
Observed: **190** mmHg
